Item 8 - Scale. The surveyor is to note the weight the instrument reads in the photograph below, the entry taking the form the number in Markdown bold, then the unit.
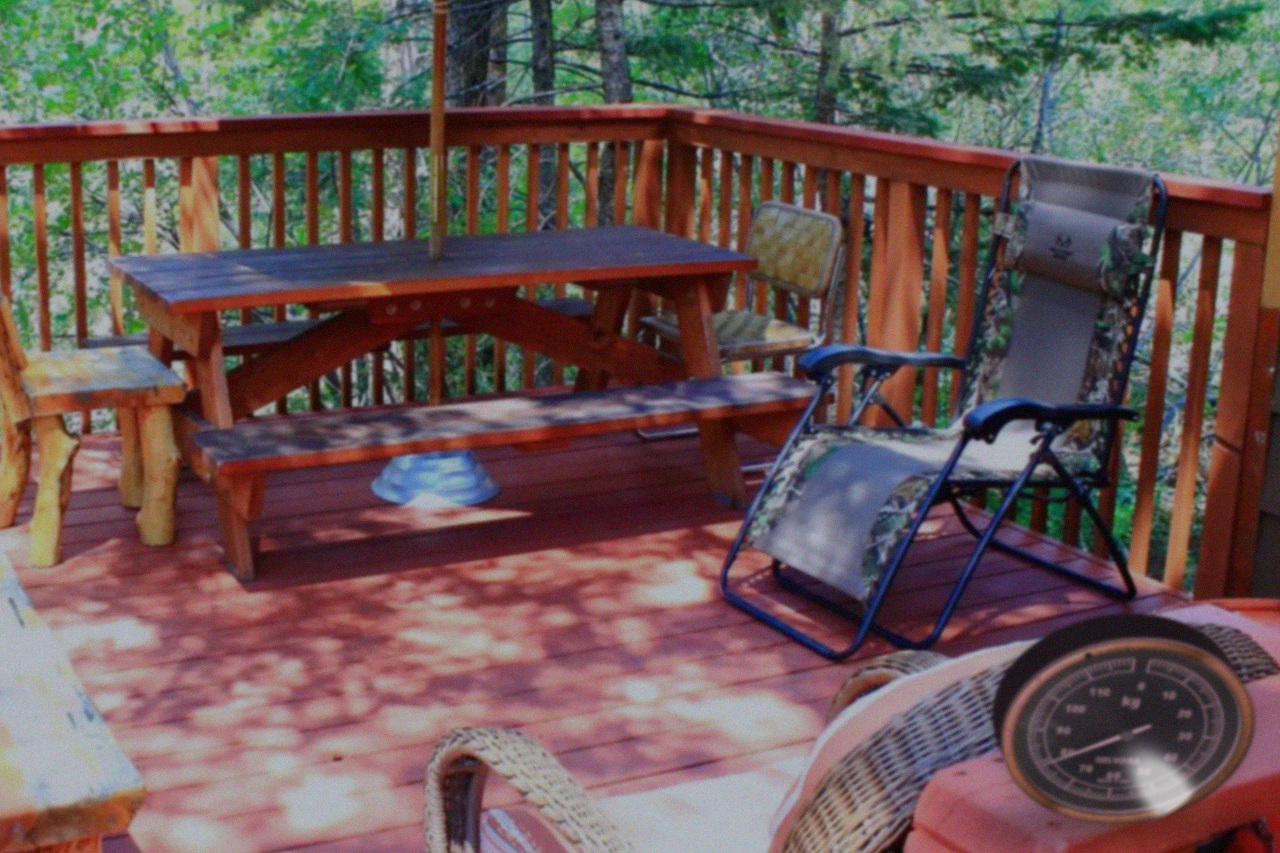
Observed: **80** kg
